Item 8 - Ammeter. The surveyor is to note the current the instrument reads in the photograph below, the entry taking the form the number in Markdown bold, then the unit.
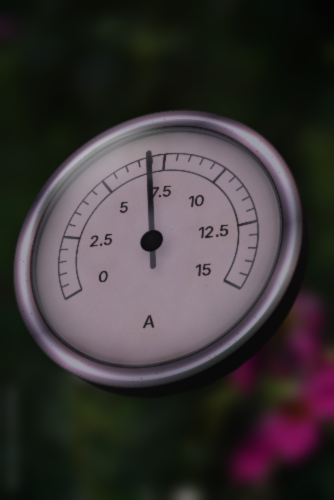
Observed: **7** A
